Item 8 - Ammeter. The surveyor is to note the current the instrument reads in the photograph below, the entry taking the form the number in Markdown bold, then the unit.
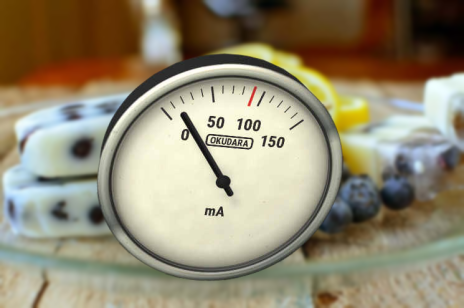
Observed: **15** mA
